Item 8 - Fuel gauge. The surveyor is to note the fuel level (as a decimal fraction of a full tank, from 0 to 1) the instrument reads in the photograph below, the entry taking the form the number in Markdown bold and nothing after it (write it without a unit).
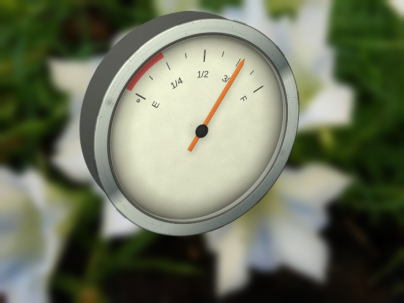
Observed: **0.75**
